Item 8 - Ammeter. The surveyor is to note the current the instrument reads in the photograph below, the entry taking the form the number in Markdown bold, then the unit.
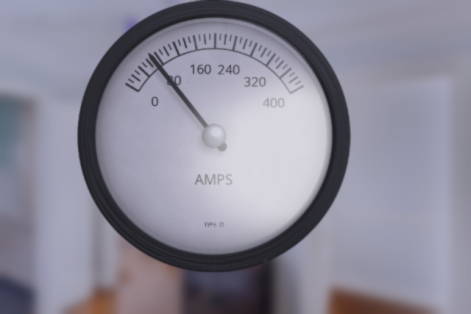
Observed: **70** A
